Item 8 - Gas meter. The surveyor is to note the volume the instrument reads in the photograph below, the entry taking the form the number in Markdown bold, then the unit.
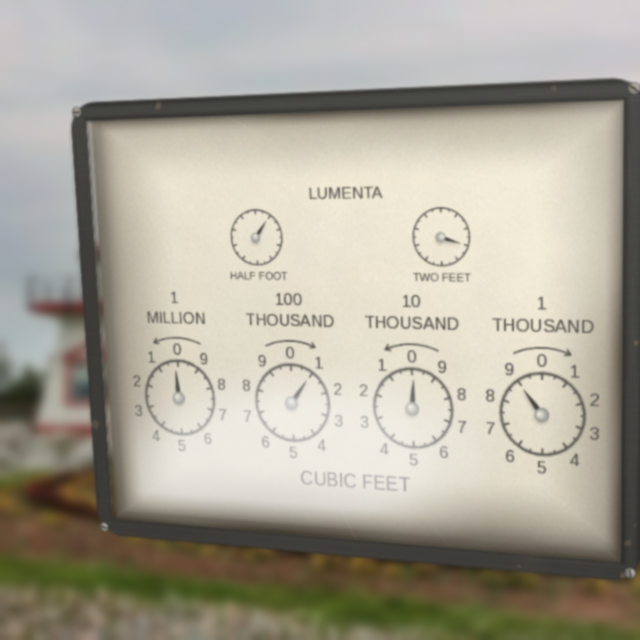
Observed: **9900** ft³
